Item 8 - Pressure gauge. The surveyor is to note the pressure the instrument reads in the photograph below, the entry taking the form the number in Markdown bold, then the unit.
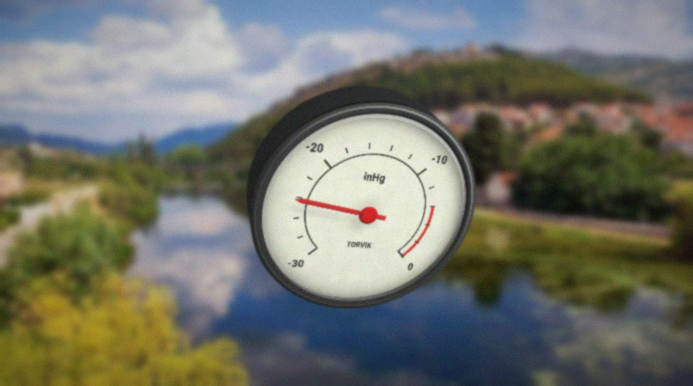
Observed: **-24** inHg
